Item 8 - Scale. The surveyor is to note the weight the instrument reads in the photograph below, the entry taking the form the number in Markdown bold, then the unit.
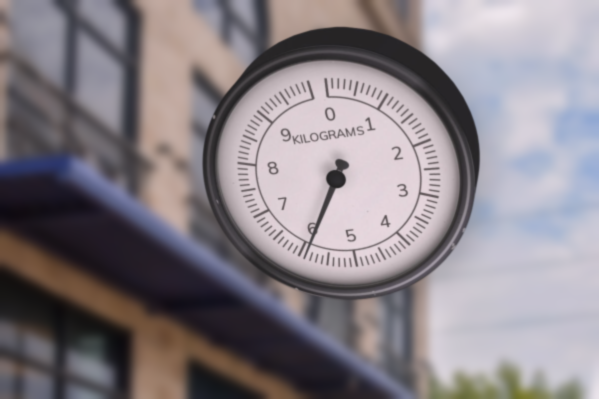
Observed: **5.9** kg
